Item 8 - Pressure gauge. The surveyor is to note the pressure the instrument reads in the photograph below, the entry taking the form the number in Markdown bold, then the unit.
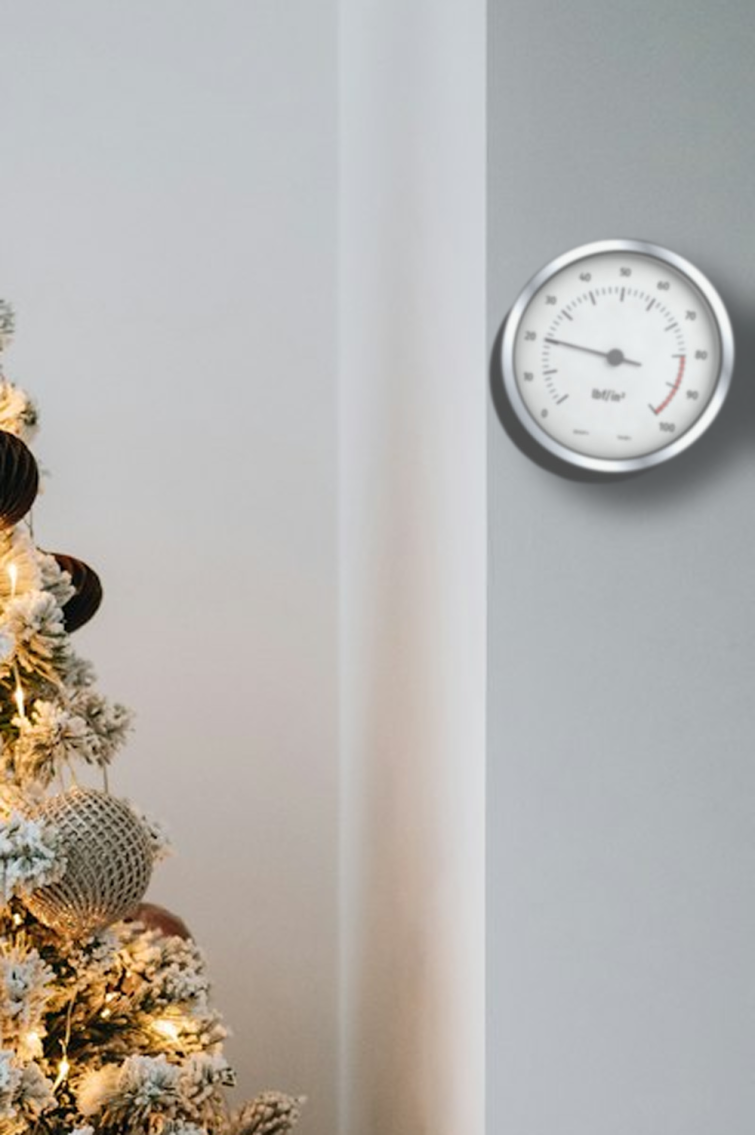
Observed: **20** psi
